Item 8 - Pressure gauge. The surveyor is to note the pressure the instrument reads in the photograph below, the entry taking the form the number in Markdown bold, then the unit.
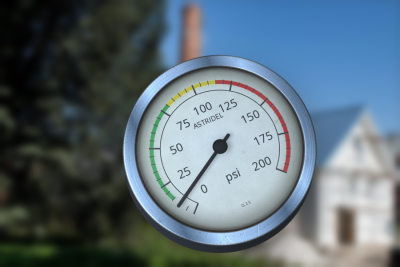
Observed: **10** psi
